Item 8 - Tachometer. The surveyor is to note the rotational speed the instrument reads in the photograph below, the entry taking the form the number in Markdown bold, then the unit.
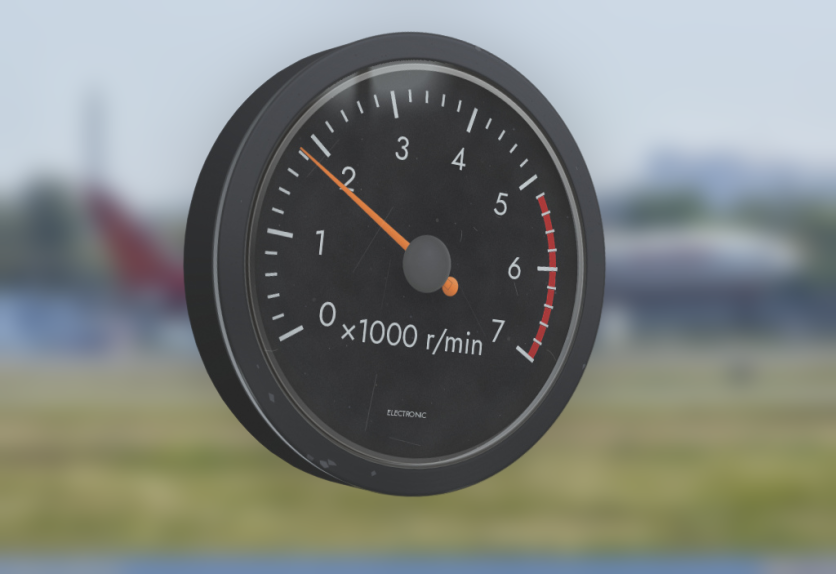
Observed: **1800** rpm
